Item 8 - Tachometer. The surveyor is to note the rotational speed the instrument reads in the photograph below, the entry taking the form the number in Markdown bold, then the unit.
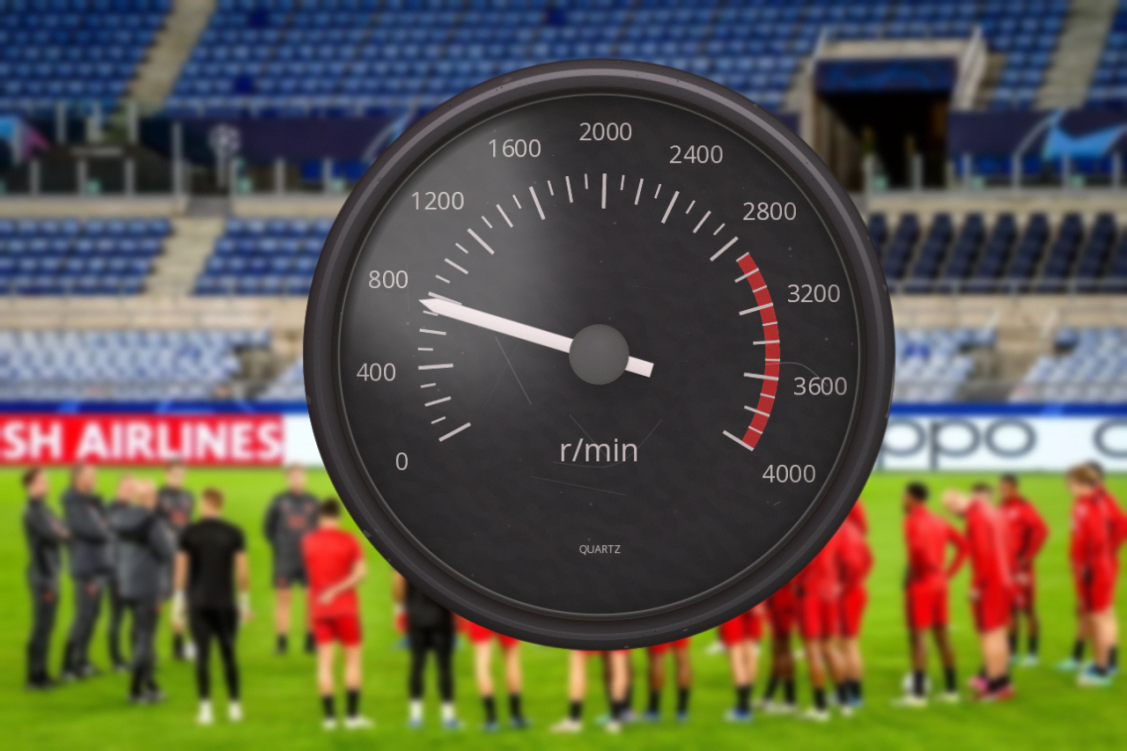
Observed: **750** rpm
